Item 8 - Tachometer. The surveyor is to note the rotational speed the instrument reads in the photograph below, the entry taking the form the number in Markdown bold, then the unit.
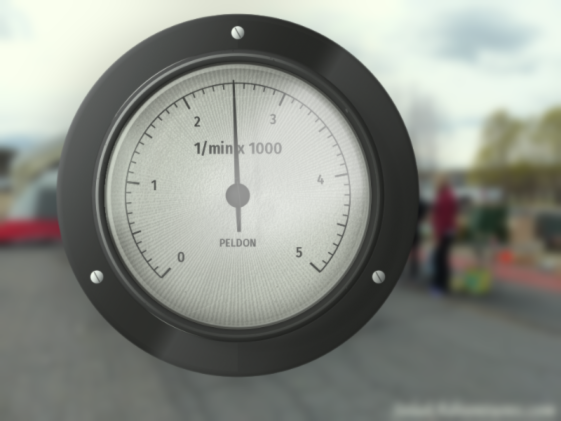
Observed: **2500** rpm
